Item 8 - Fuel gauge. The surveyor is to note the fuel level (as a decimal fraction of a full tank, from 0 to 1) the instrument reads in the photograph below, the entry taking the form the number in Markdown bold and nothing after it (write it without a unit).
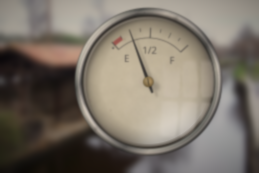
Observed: **0.25**
